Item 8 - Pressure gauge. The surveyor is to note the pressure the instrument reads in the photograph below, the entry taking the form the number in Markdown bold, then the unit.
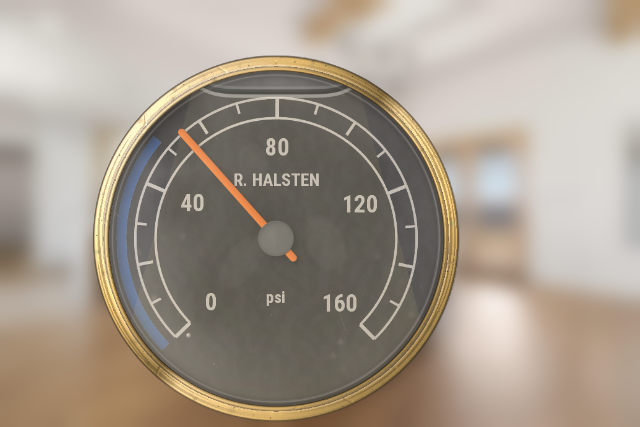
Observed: **55** psi
